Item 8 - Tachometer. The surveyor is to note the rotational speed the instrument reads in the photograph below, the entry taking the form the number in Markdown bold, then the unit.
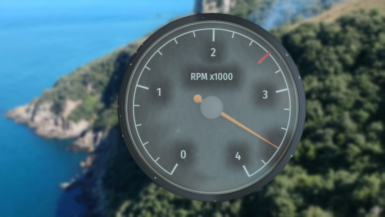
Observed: **3600** rpm
